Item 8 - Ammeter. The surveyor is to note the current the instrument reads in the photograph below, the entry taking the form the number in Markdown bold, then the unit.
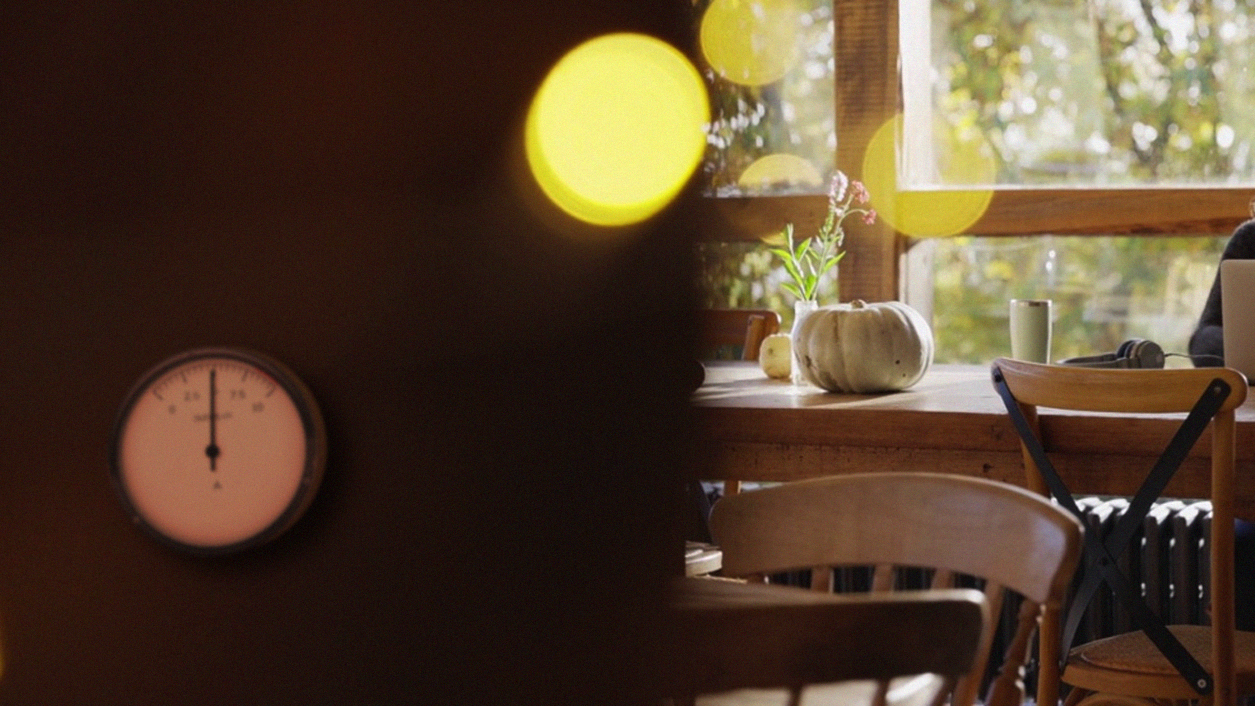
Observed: **5** A
